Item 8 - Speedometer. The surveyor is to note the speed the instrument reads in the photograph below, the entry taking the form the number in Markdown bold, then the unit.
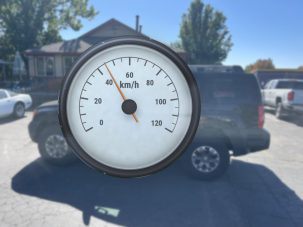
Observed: **45** km/h
